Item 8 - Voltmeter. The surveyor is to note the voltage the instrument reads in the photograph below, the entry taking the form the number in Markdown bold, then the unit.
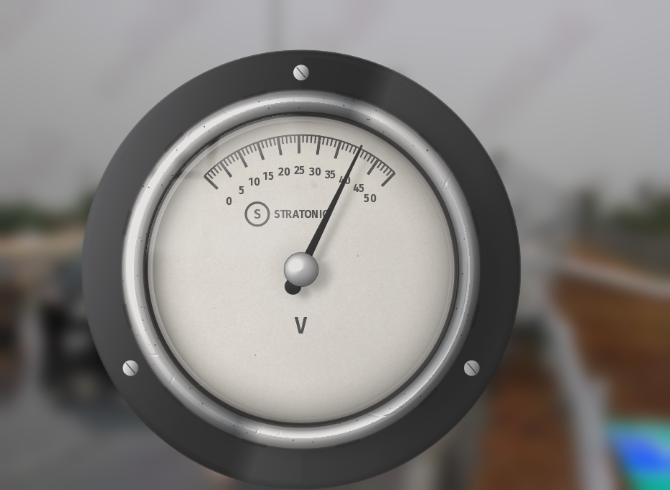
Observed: **40** V
